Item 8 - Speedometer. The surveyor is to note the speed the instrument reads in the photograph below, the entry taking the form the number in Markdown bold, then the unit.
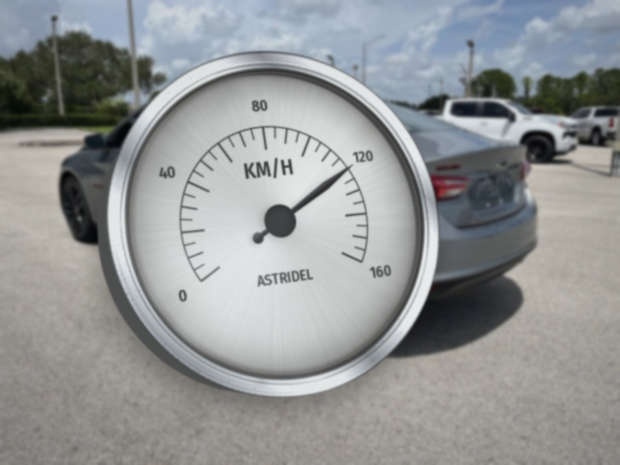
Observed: **120** km/h
